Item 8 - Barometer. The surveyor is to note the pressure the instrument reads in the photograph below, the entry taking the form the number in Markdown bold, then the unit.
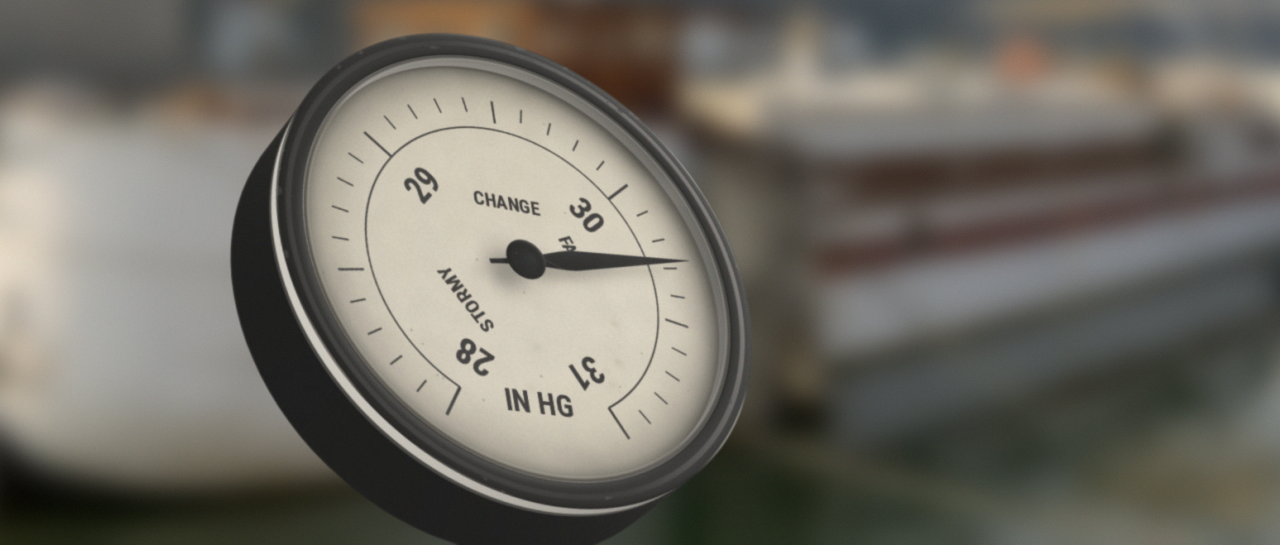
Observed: **30.3** inHg
